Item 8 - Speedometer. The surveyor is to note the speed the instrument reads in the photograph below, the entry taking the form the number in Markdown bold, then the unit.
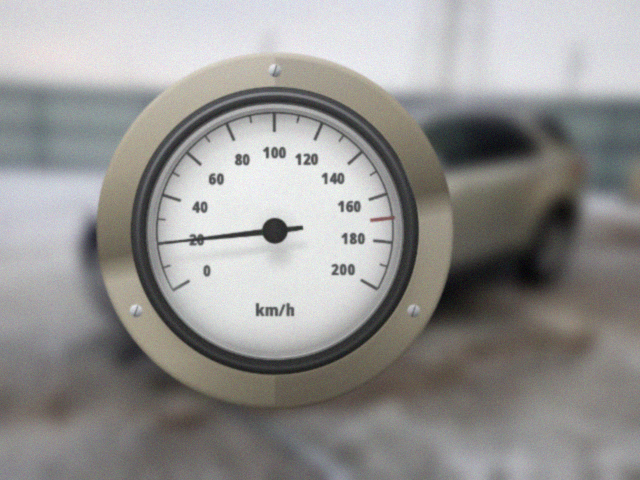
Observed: **20** km/h
